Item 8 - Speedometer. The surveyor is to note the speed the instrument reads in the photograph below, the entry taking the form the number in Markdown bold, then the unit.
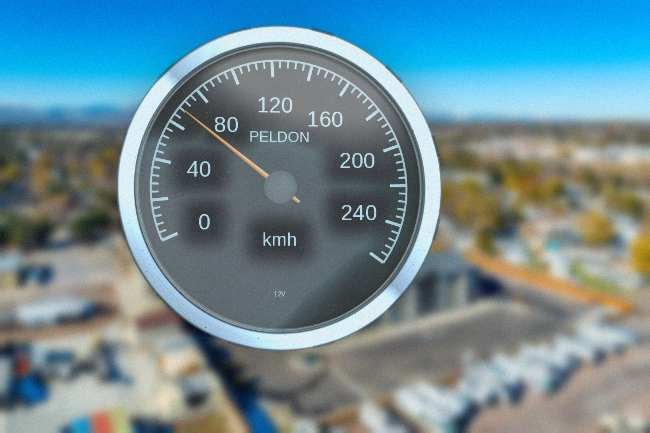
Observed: **68** km/h
